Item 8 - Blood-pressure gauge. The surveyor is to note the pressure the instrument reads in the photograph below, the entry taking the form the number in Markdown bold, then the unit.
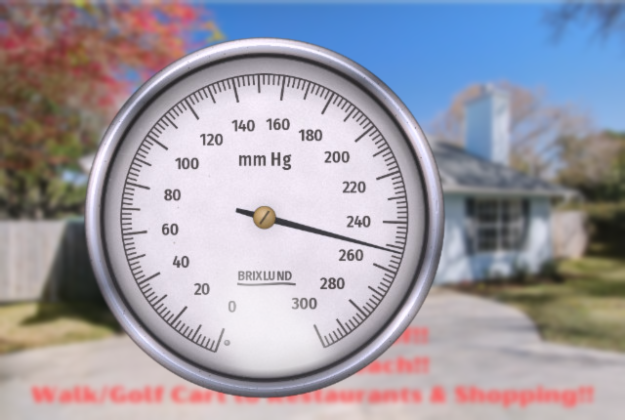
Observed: **252** mmHg
